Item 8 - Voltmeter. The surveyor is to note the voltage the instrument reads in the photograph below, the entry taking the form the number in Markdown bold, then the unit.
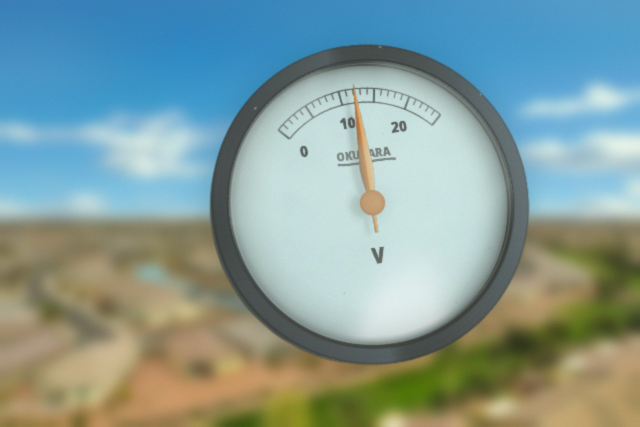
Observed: **12** V
